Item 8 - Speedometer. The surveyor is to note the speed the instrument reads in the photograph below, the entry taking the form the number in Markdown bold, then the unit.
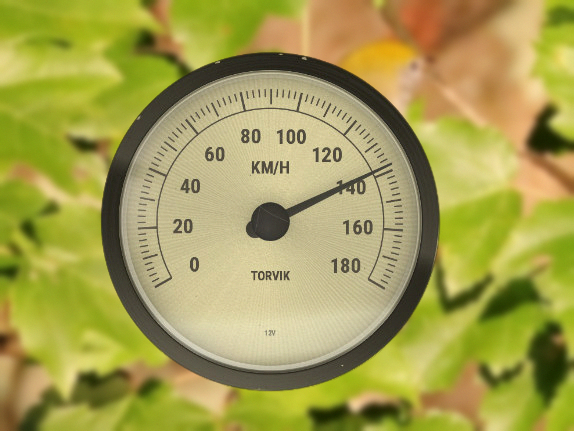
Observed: **138** km/h
